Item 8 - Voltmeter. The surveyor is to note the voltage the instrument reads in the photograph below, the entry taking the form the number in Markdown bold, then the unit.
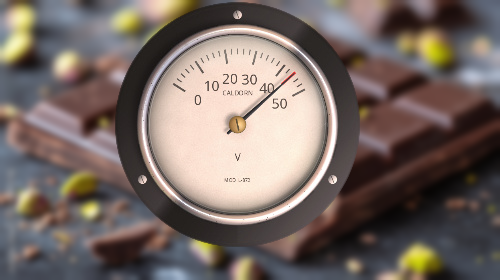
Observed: **44** V
